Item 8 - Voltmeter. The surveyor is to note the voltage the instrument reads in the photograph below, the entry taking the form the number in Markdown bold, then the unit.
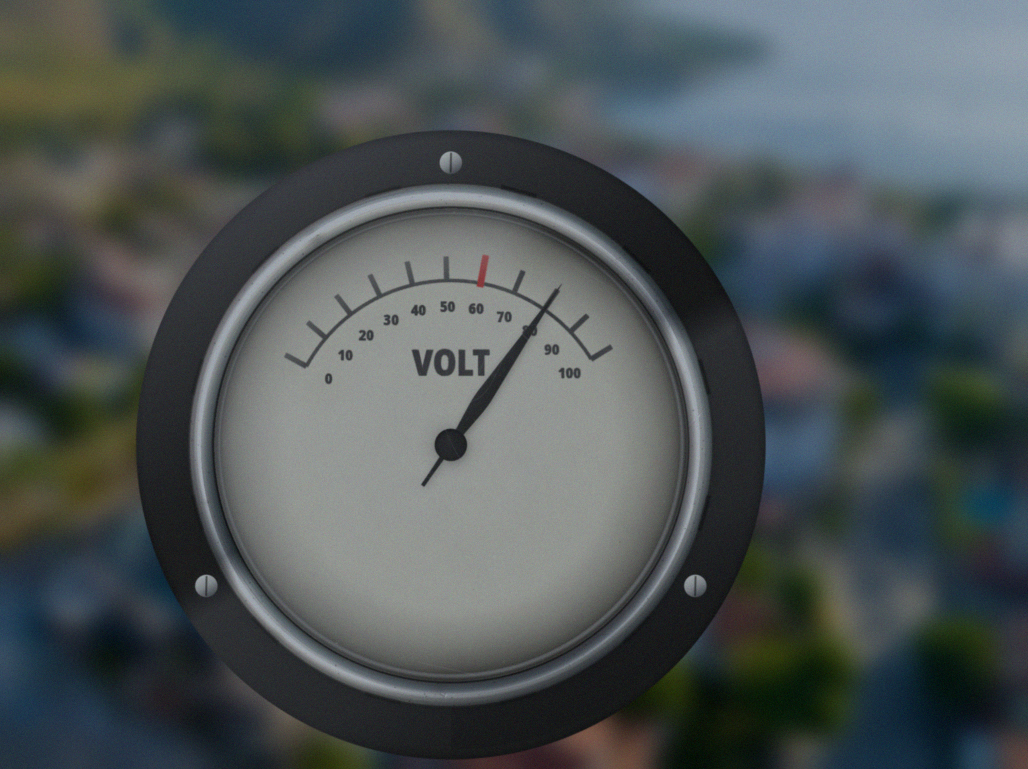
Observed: **80** V
